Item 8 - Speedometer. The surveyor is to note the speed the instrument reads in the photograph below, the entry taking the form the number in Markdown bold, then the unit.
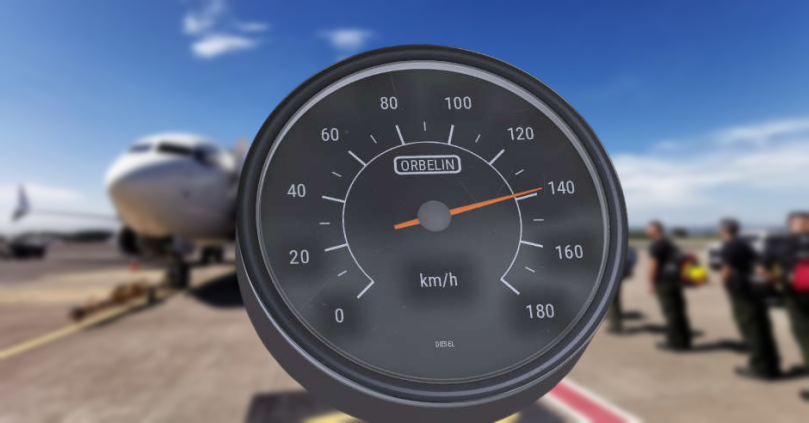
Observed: **140** km/h
